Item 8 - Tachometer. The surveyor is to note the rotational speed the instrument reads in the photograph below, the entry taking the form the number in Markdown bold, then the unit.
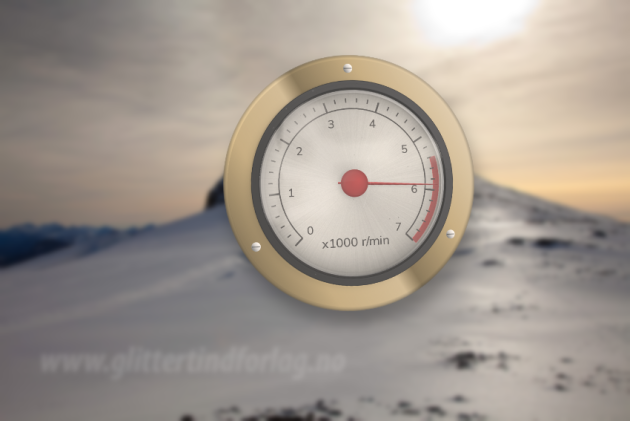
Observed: **5900** rpm
